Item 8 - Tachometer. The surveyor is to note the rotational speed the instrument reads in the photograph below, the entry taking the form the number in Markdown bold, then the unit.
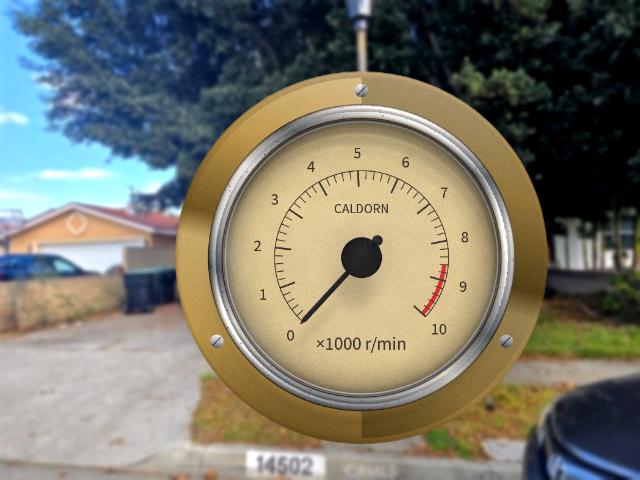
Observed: **0** rpm
